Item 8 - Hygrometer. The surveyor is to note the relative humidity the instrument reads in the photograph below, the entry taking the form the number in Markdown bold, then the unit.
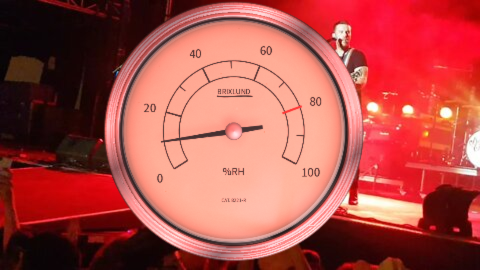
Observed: **10** %
